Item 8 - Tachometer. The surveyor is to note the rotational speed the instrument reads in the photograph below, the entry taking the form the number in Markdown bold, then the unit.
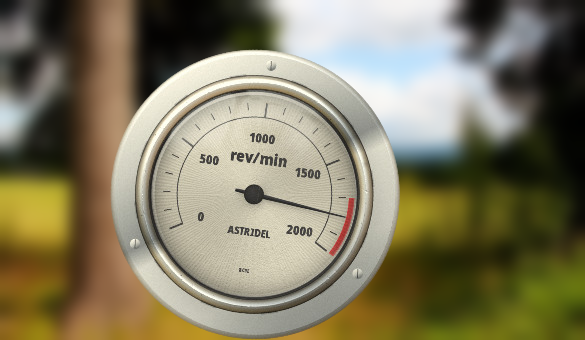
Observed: **1800** rpm
